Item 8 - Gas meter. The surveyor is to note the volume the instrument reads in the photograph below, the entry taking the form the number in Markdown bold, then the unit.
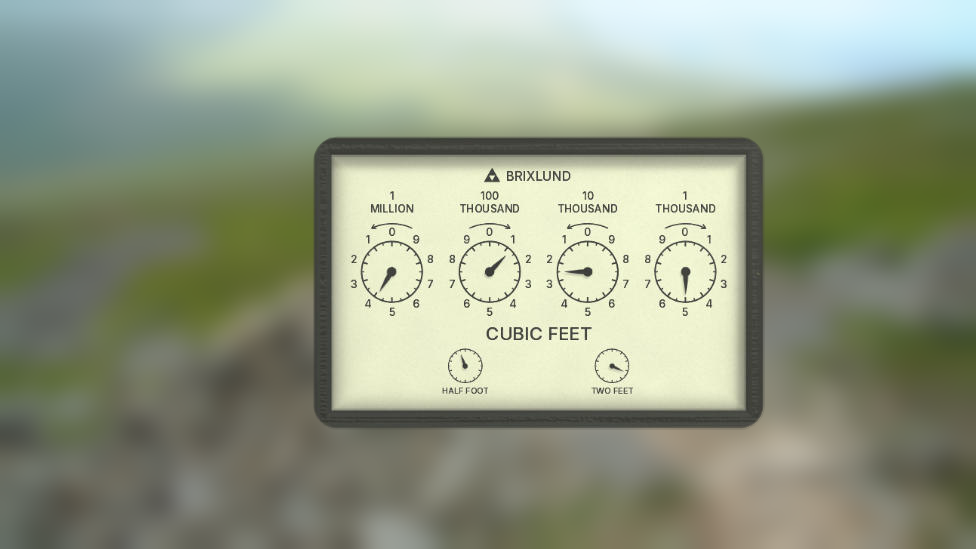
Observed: **412500** ft³
